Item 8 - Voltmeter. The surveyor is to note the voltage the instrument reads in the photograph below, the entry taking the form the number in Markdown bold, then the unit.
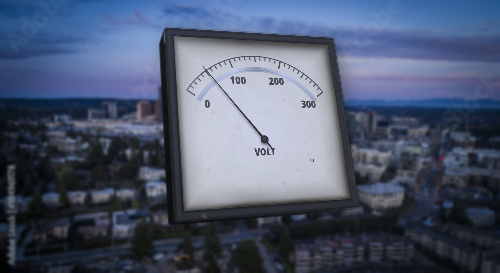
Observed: **50** V
